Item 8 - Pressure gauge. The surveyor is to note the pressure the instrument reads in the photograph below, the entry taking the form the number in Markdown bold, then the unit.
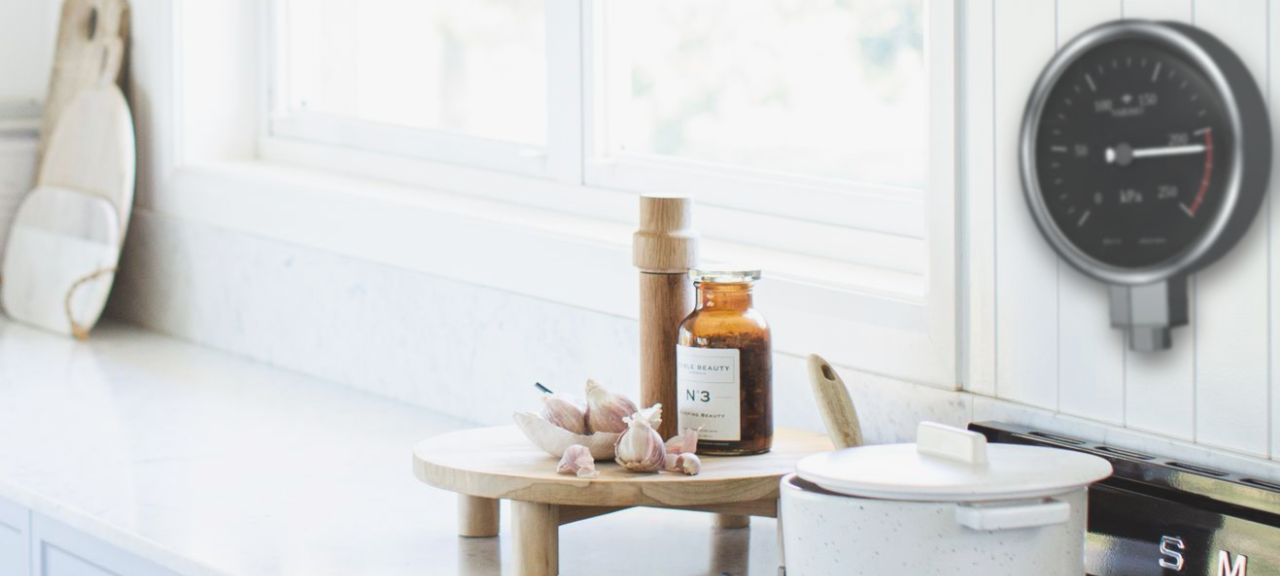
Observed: **210** kPa
